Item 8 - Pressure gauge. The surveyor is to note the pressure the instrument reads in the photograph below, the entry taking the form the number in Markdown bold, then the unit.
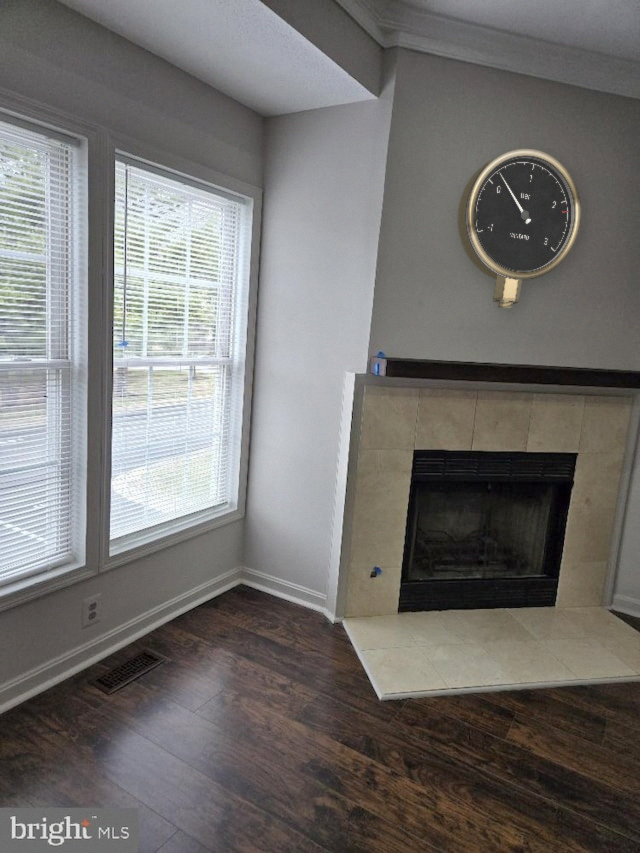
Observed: **0.2** bar
